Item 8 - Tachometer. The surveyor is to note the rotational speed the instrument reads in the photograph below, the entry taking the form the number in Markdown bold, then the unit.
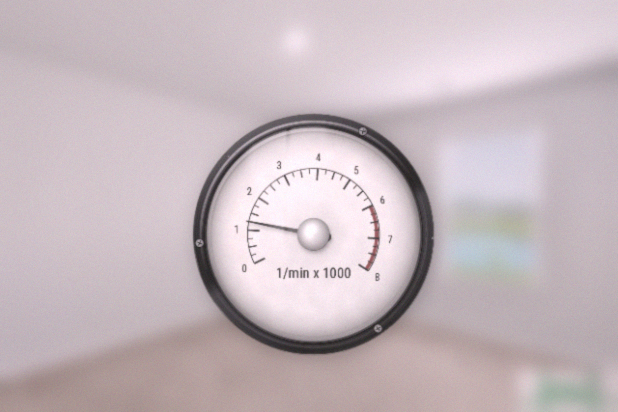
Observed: **1250** rpm
